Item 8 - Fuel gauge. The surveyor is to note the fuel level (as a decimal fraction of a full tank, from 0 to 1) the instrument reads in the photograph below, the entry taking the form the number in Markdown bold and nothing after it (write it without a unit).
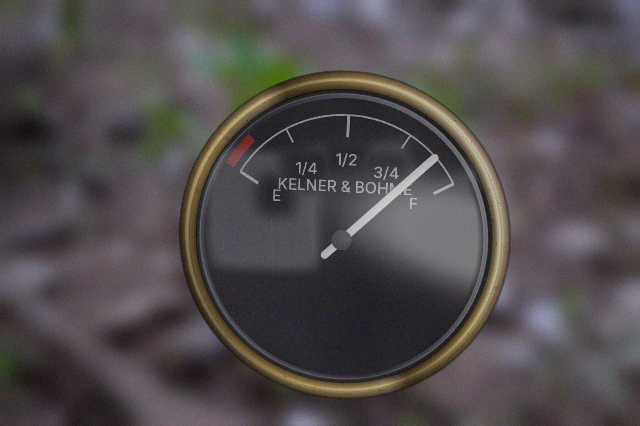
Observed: **0.875**
